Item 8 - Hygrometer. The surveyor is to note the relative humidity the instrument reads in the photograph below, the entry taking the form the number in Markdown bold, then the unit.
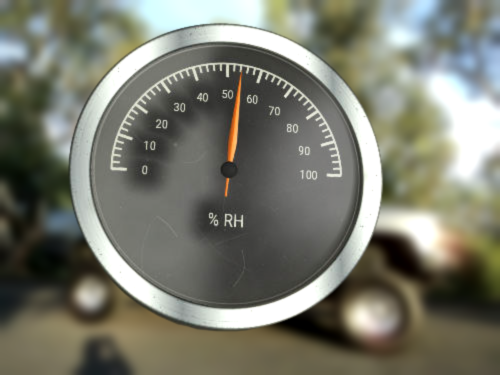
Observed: **54** %
